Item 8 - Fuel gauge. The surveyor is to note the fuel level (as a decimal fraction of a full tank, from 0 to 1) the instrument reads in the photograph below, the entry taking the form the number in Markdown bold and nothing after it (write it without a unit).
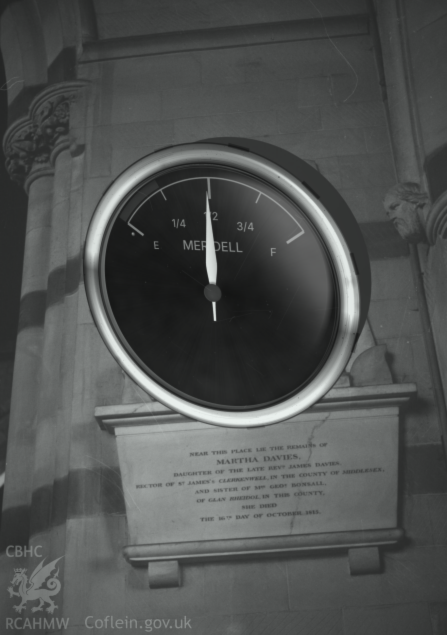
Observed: **0.5**
